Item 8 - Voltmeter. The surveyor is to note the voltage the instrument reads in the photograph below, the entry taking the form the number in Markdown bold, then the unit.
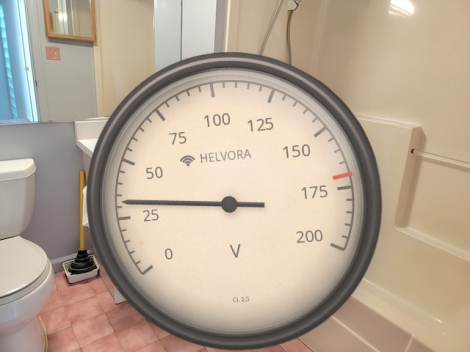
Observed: **32.5** V
